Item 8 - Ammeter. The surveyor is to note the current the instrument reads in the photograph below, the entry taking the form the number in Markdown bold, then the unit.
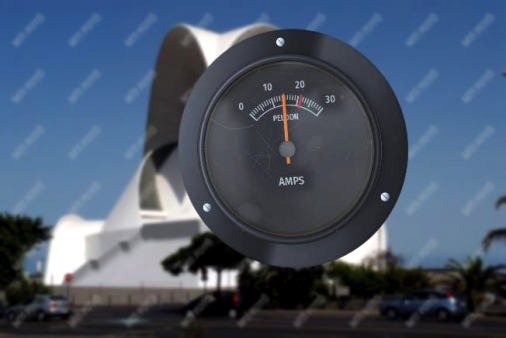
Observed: **15** A
